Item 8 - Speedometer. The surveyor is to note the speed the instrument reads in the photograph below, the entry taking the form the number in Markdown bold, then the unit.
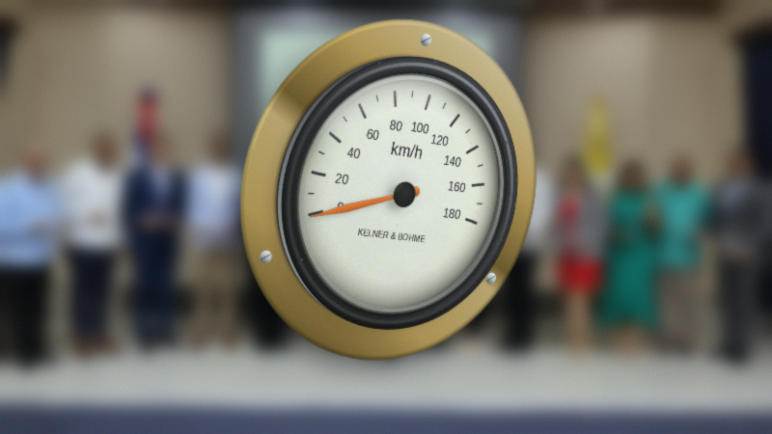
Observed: **0** km/h
